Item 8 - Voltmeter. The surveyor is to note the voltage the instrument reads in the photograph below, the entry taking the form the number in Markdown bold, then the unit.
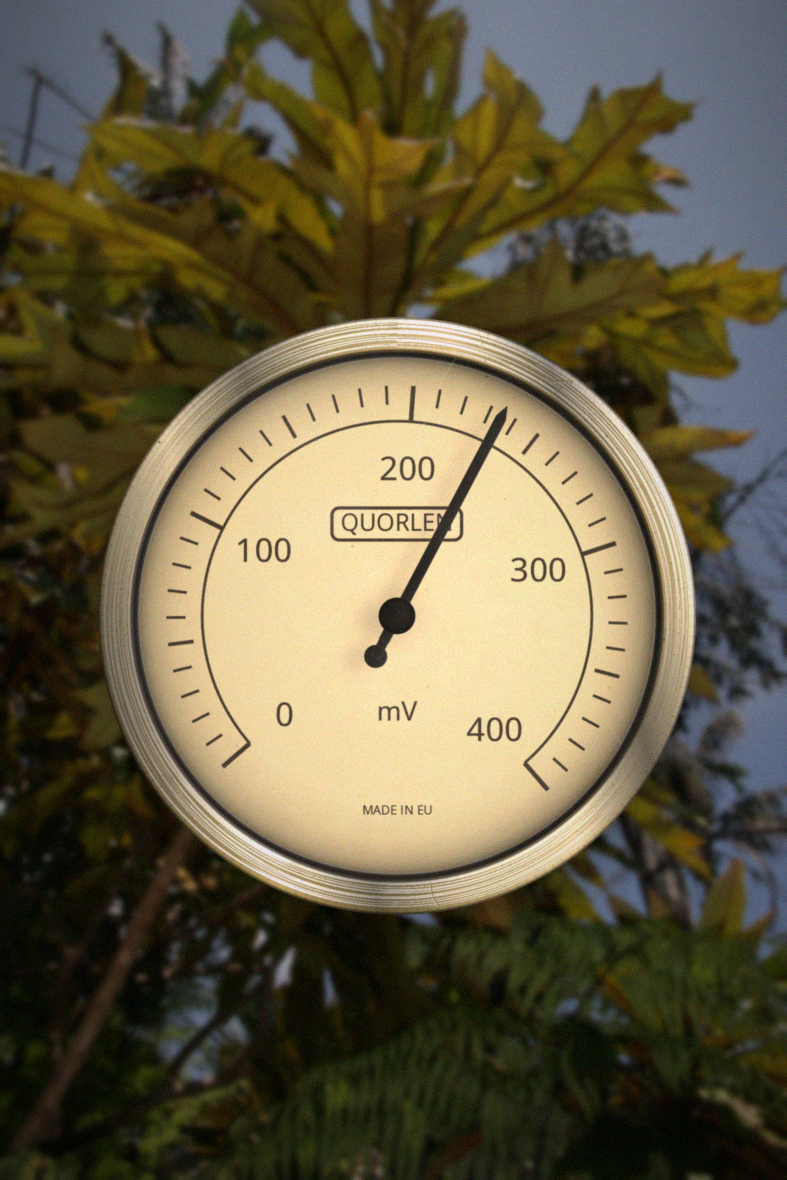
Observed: **235** mV
